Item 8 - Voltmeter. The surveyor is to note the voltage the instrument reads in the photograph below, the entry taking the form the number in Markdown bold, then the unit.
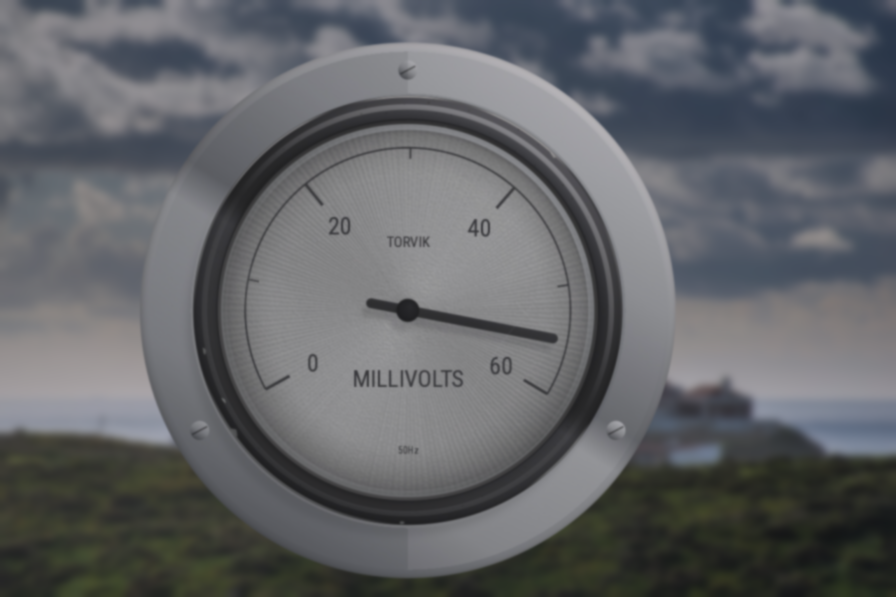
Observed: **55** mV
